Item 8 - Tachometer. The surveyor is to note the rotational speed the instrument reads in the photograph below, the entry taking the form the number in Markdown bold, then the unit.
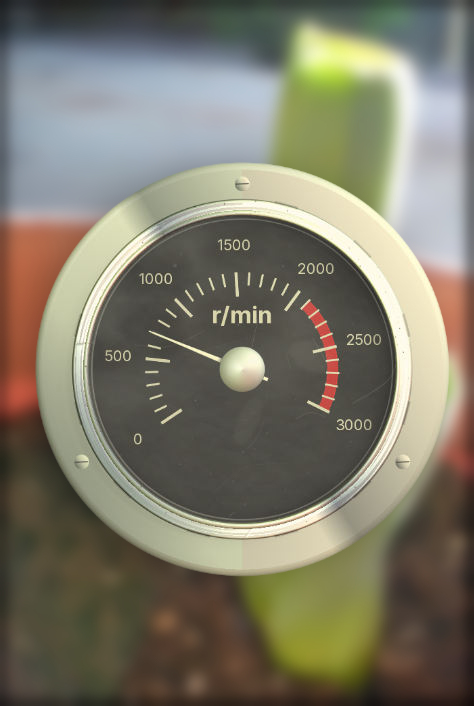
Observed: **700** rpm
